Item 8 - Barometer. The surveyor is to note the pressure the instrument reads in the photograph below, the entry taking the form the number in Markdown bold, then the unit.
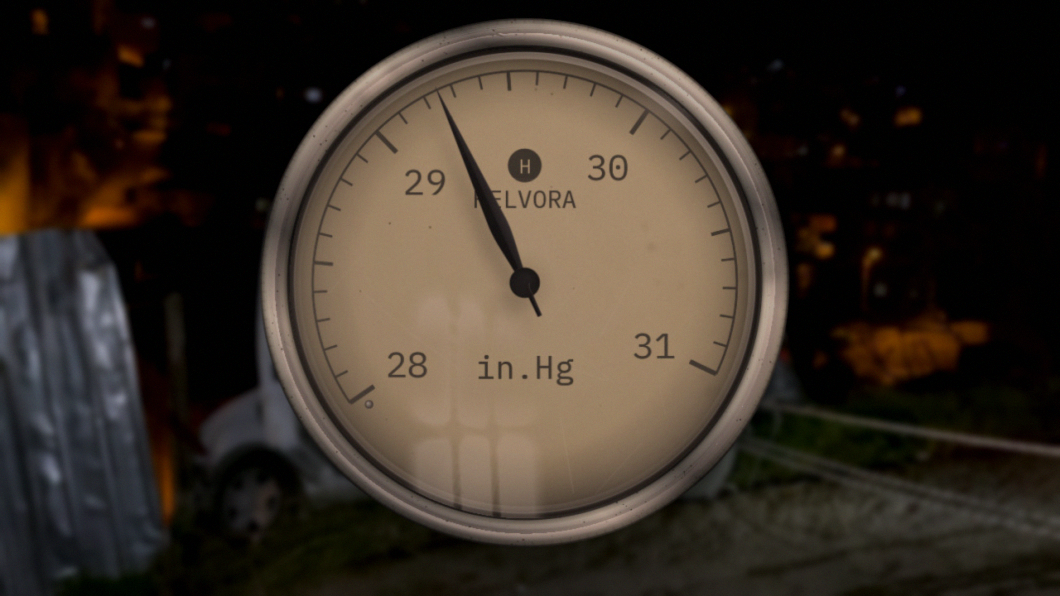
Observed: **29.25** inHg
